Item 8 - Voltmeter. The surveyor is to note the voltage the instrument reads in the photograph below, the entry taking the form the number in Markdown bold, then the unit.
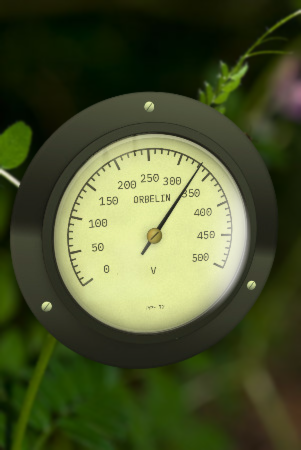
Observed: **330** V
